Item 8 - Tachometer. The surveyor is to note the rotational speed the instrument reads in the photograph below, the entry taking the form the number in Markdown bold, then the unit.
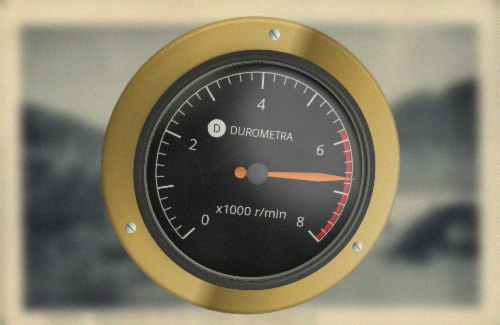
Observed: **6700** rpm
